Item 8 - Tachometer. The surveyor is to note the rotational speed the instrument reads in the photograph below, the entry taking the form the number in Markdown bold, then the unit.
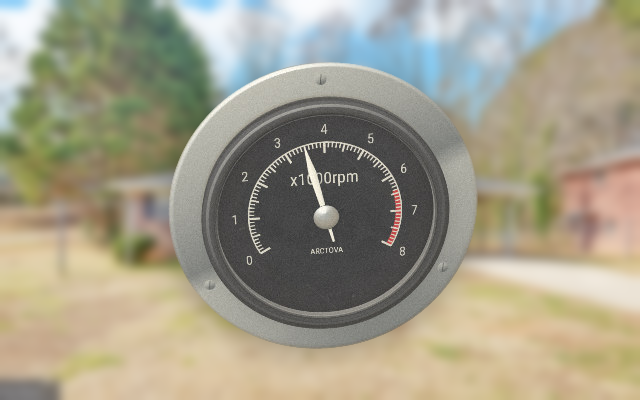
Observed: **3500** rpm
